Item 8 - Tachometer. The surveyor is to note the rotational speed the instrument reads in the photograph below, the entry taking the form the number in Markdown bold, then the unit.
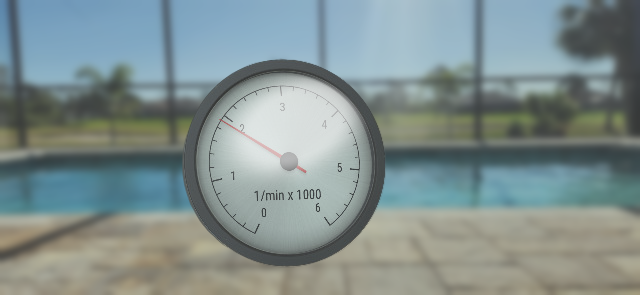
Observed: **1900** rpm
